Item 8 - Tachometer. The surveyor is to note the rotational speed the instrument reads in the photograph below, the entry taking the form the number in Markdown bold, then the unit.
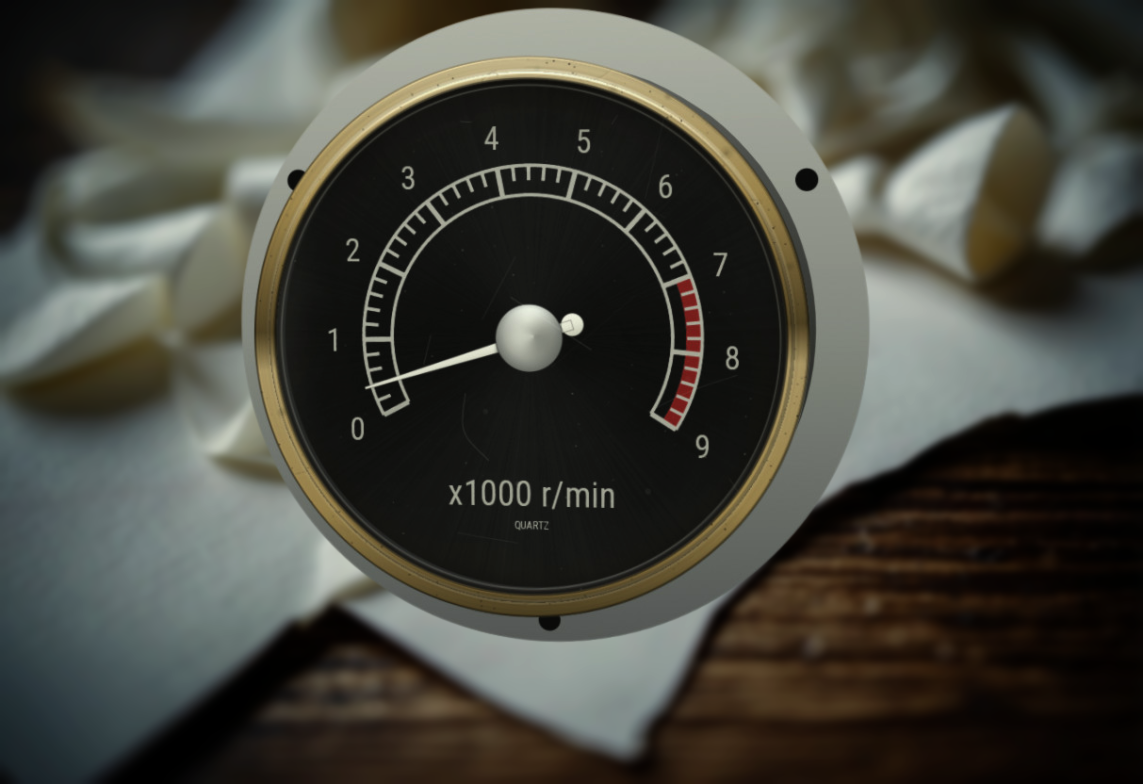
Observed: **400** rpm
